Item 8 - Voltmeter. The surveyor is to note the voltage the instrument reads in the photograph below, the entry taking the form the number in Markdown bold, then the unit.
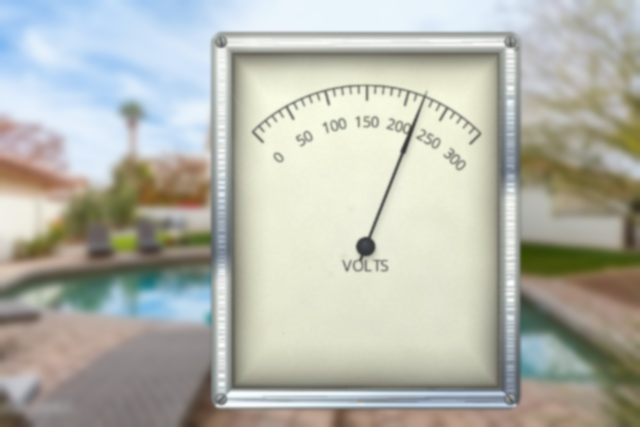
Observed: **220** V
